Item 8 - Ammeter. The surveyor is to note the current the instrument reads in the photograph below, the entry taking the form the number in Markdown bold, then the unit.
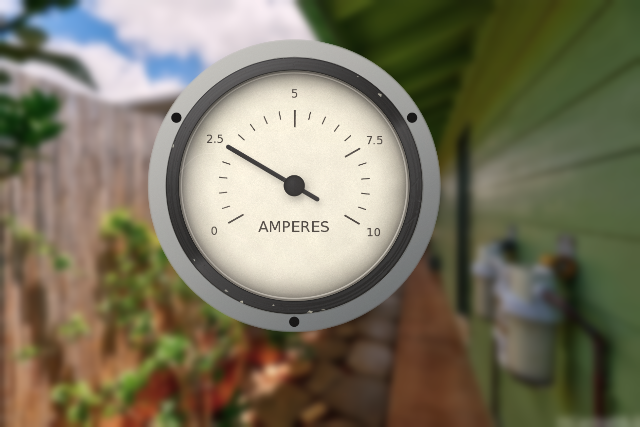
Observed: **2.5** A
